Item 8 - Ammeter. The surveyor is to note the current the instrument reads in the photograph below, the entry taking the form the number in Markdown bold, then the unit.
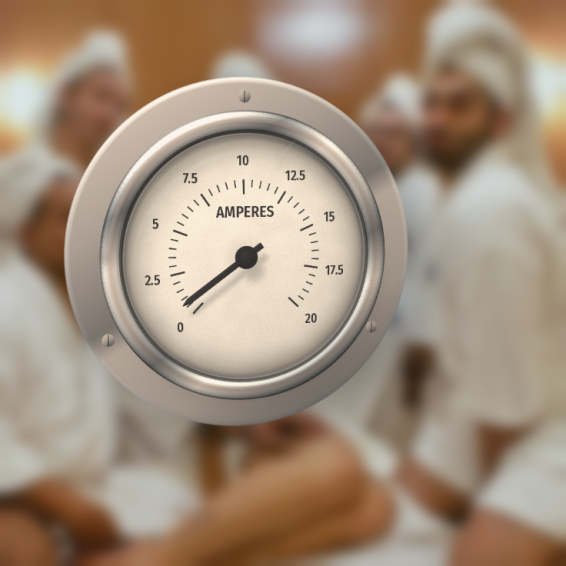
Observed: **0.75** A
